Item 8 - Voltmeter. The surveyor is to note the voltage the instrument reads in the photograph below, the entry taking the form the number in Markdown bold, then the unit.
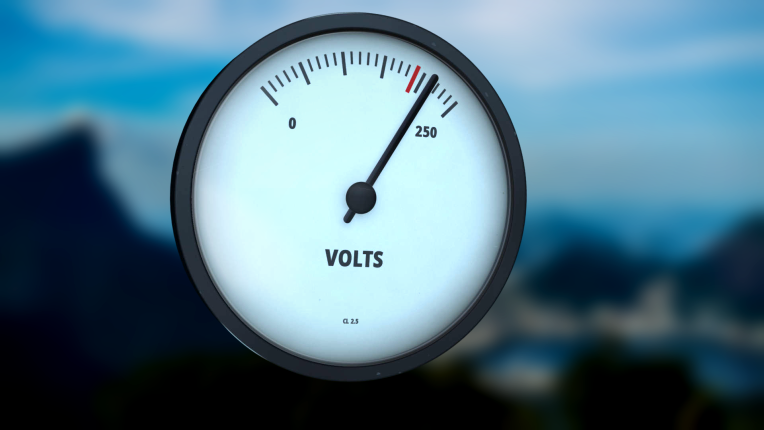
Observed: **210** V
